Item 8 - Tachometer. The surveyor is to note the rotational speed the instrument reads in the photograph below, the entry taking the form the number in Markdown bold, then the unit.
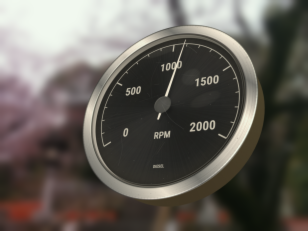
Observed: **1100** rpm
